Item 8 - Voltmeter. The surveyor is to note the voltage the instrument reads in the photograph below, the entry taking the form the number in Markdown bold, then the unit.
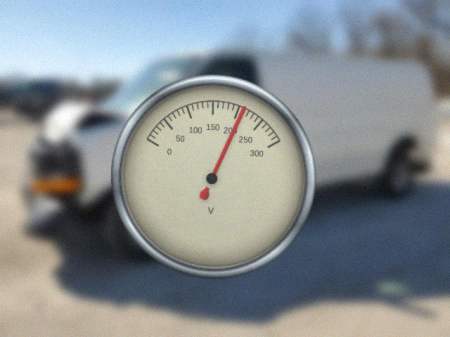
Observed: **210** V
